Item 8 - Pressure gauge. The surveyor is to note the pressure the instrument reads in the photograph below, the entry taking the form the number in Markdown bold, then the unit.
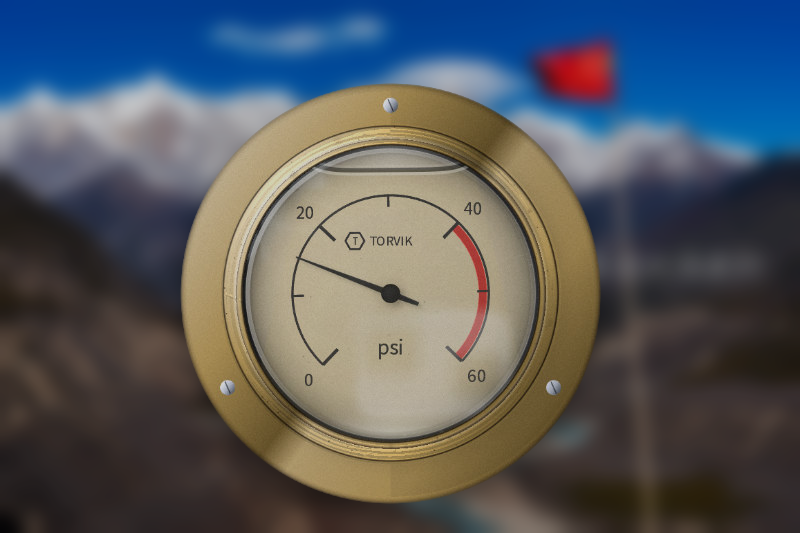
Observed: **15** psi
